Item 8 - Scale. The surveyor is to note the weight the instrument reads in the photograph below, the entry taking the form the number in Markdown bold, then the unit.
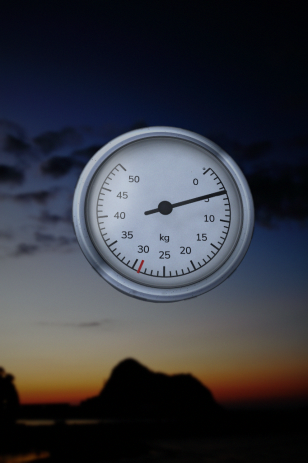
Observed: **5** kg
